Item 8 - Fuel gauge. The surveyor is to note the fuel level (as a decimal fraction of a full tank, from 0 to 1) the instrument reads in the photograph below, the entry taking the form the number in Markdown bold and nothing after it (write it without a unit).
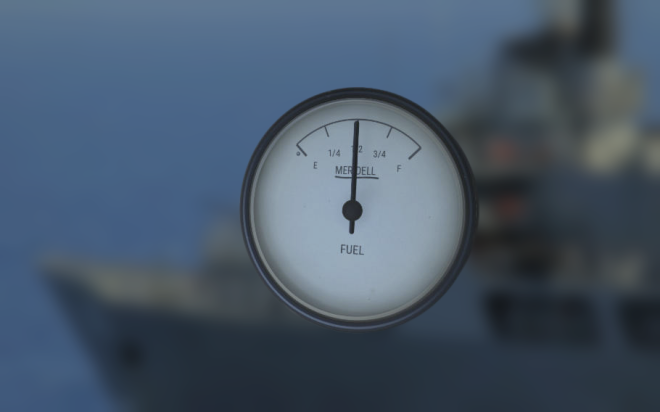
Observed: **0.5**
